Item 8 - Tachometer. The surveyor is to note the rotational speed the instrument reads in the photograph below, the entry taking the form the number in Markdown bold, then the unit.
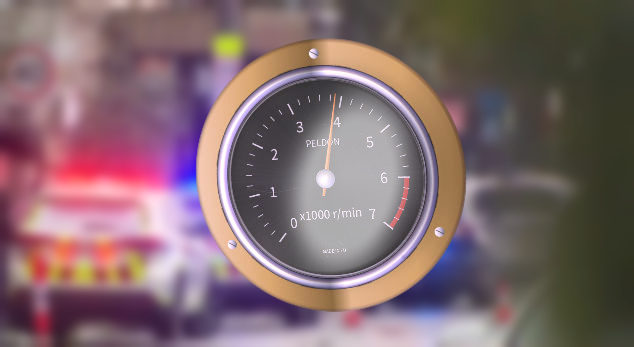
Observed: **3900** rpm
